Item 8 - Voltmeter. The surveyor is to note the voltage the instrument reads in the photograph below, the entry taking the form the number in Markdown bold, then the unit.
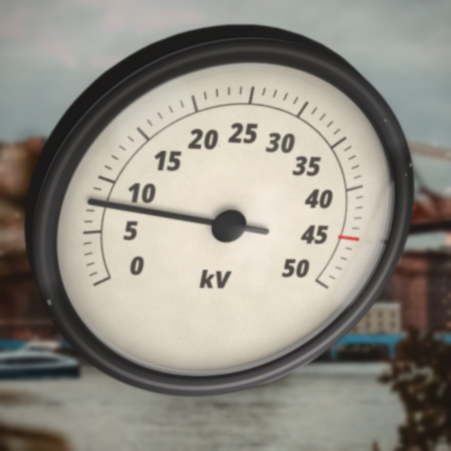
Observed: **8** kV
